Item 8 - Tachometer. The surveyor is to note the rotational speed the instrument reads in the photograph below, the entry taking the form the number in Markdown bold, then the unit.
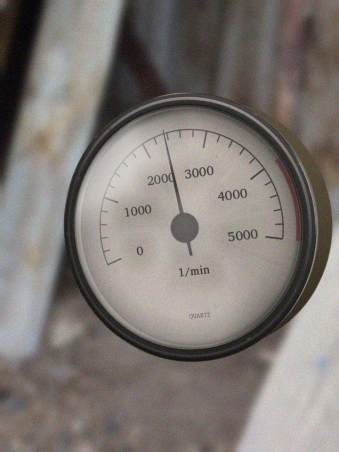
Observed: **2400** rpm
